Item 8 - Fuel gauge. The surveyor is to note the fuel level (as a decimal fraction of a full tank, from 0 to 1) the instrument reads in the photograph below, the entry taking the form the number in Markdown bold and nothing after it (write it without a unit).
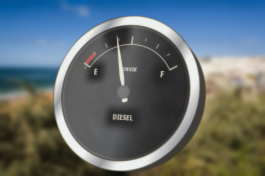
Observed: **0.375**
